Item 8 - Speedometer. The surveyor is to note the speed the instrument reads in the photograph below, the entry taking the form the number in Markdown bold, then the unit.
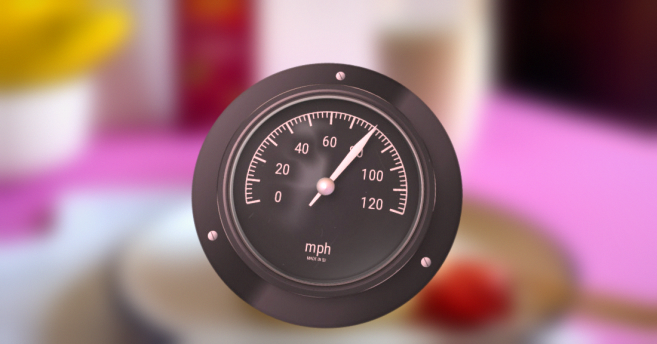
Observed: **80** mph
